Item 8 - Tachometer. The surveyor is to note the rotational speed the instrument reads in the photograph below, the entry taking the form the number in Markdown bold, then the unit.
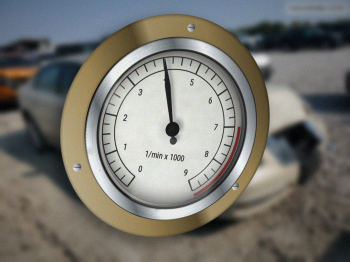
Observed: **4000** rpm
